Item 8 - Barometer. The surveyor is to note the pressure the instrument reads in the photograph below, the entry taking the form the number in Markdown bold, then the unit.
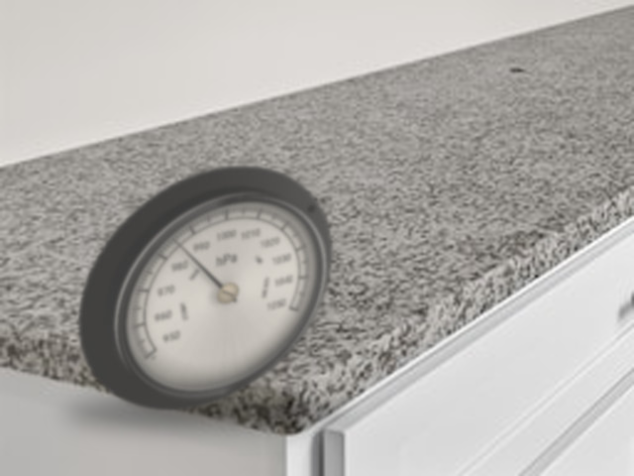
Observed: **985** hPa
